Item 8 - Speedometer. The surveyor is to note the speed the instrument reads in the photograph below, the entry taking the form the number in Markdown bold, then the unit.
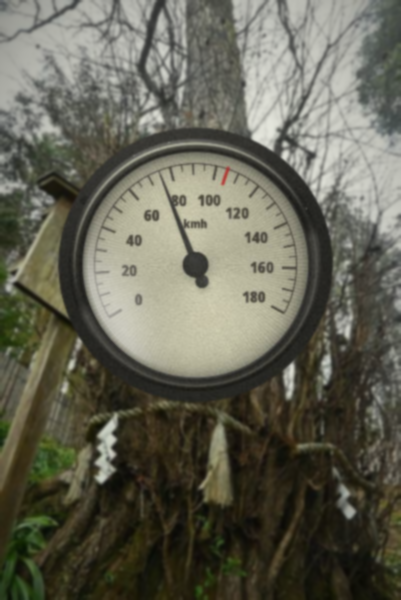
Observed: **75** km/h
